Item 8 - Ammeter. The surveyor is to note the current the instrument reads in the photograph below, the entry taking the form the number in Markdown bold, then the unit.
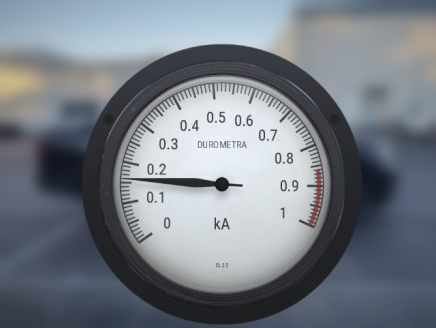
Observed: **0.16** kA
